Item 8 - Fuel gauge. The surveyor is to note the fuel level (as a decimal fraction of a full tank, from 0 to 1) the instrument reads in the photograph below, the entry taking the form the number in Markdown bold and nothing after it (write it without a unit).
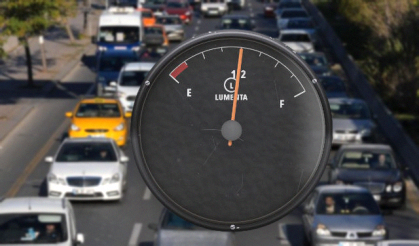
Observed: **0.5**
